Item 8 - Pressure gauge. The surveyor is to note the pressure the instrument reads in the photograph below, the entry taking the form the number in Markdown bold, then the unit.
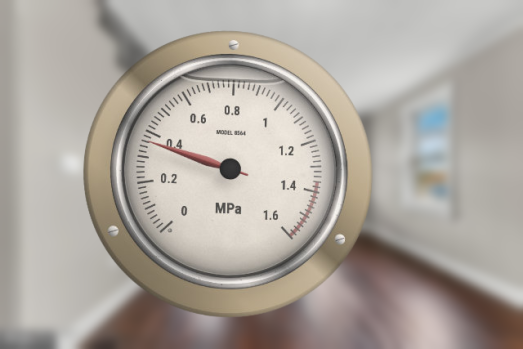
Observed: **0.36** MPa
